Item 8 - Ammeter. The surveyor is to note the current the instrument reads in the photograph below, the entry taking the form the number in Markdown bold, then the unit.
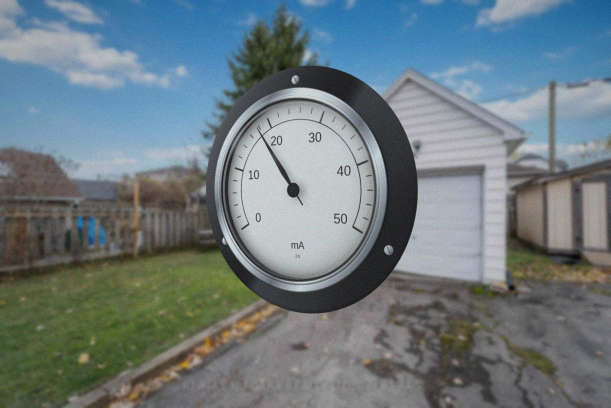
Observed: **18** mA
